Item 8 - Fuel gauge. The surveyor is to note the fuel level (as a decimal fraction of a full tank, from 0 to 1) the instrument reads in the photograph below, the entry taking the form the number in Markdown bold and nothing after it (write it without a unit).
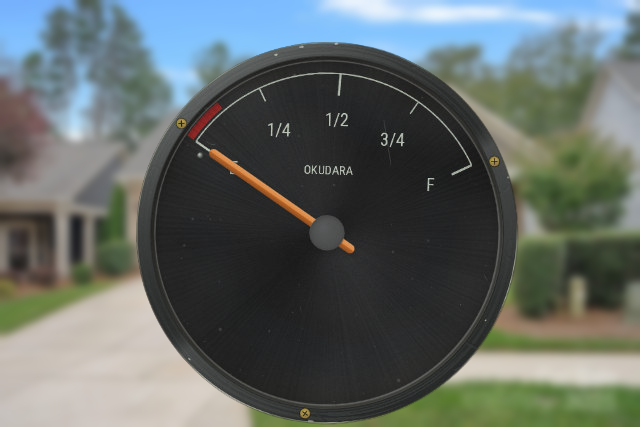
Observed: **0**
